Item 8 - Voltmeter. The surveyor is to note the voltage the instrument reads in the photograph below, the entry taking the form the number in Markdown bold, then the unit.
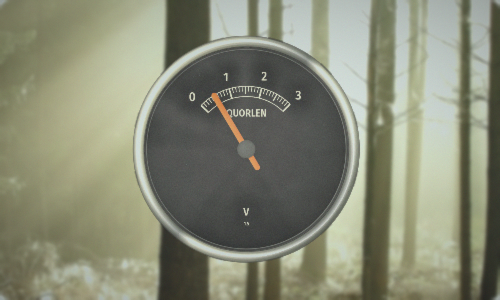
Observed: **0.5** V
